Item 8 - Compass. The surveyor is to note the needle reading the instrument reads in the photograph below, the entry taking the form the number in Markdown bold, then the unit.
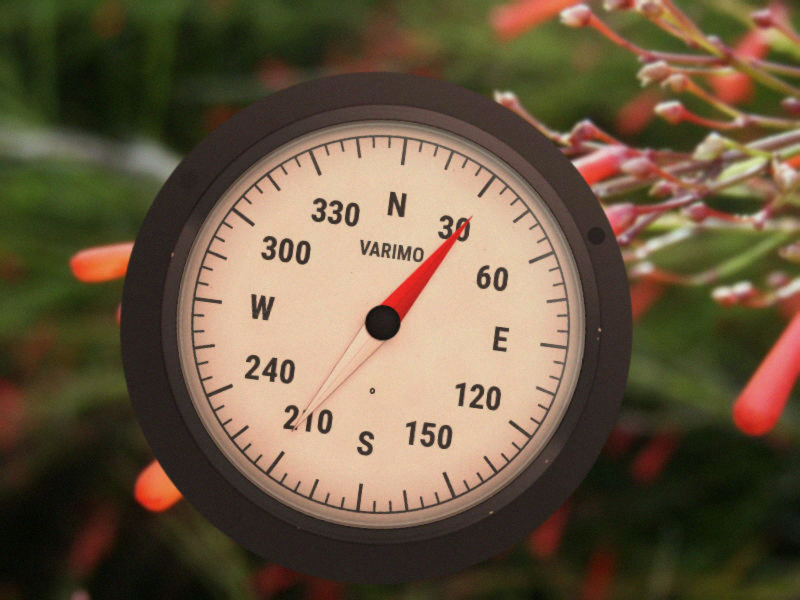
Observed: **32.5** °
